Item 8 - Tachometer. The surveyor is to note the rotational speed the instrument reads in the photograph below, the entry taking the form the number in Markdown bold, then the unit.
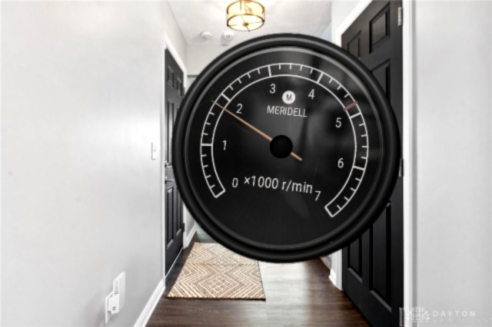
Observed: **1800** rpm
